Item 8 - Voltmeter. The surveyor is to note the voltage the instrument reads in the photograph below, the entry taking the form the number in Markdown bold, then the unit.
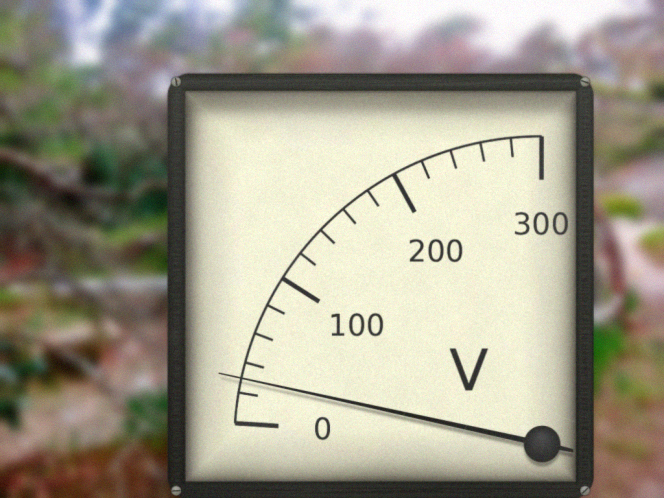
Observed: **30** V
